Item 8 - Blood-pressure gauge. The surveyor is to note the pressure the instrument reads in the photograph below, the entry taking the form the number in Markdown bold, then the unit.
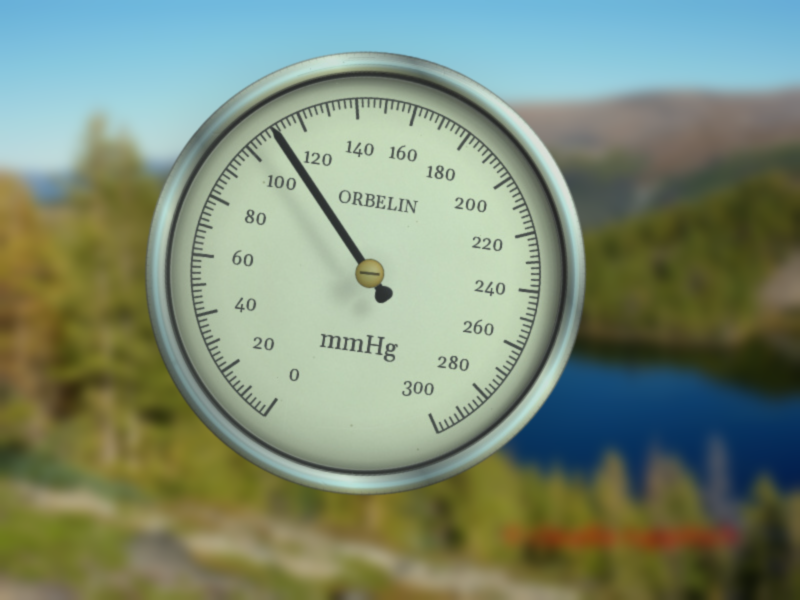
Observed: **110** mmHg
